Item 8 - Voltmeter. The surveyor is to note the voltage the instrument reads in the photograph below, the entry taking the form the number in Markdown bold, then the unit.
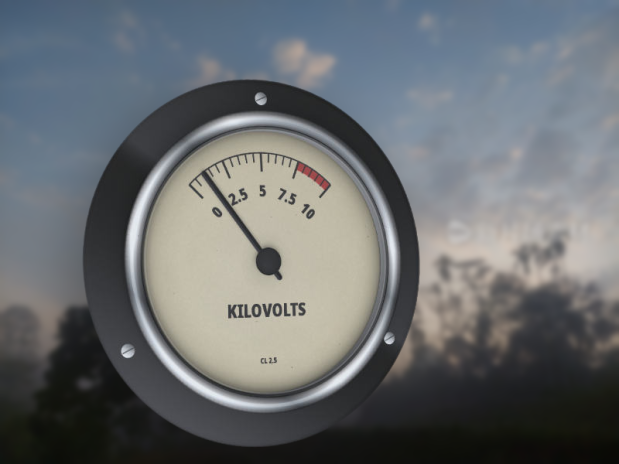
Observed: **1** kV
